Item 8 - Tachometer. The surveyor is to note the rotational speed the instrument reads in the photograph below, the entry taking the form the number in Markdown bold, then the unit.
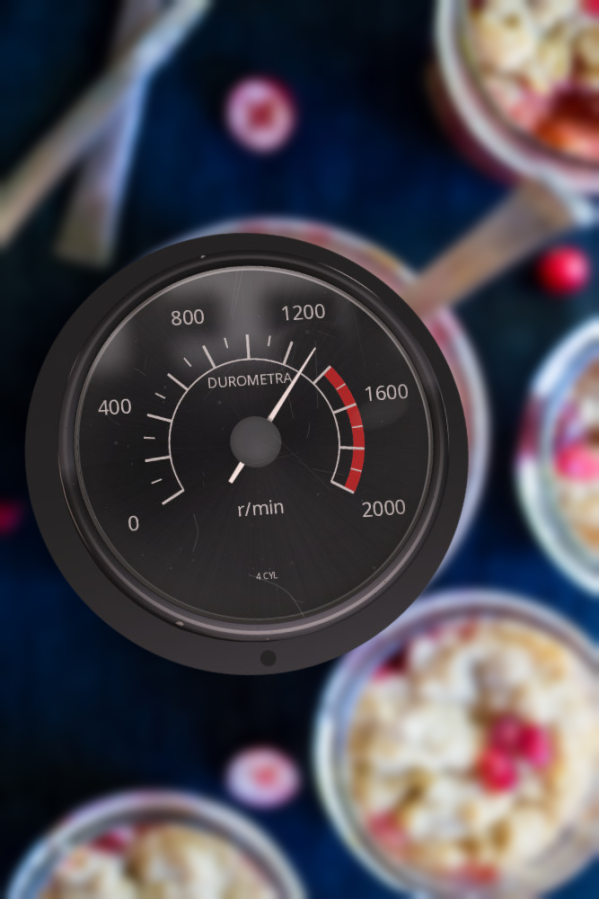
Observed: **1300** rpm
